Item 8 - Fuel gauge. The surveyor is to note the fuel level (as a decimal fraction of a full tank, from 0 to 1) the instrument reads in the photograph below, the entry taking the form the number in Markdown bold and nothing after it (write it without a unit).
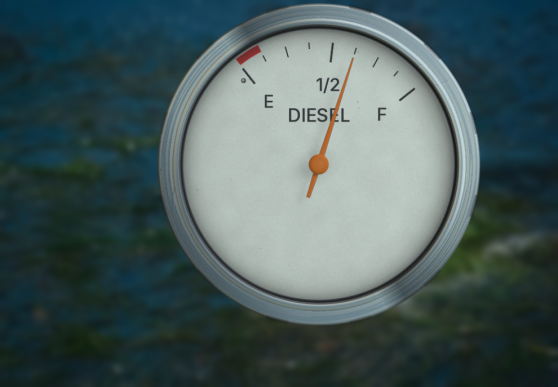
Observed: **0.625**
